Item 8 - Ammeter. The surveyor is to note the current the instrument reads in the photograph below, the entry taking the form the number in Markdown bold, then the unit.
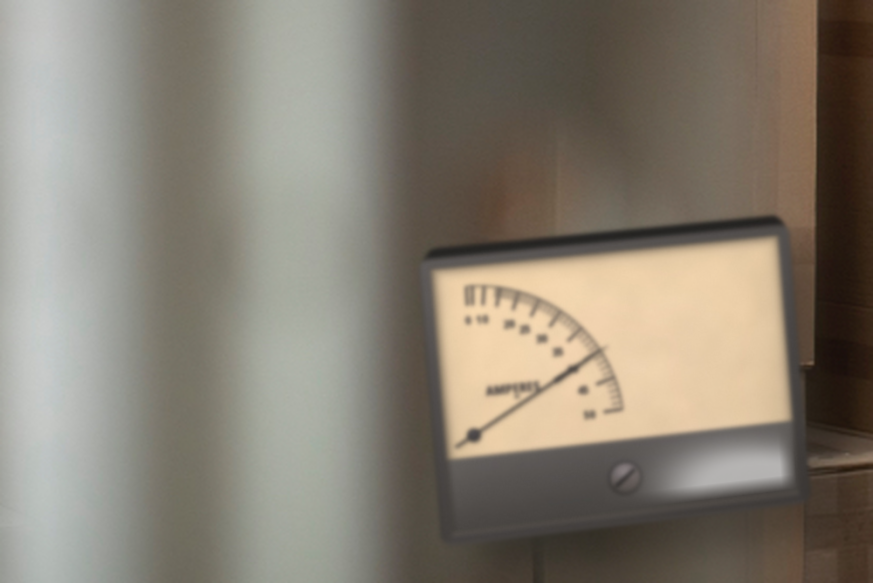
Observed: **40** A
